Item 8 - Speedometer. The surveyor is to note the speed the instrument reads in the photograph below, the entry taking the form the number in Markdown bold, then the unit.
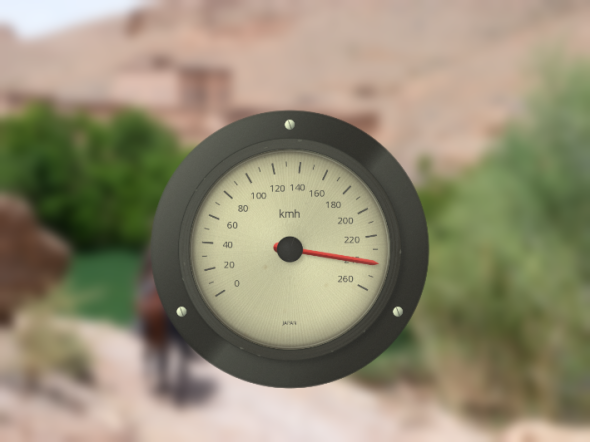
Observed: **240** km/h
